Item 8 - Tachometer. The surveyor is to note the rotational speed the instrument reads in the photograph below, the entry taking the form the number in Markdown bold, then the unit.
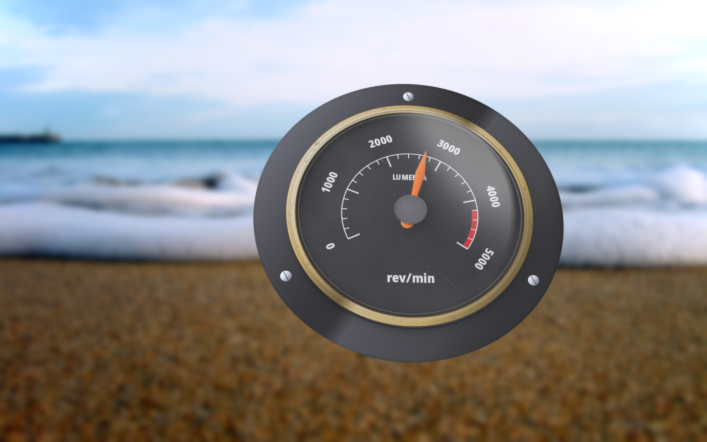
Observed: **2700** rpm
